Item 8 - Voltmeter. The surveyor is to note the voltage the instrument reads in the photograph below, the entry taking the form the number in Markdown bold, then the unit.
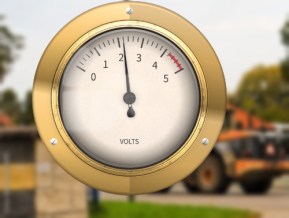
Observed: **2.2** V
